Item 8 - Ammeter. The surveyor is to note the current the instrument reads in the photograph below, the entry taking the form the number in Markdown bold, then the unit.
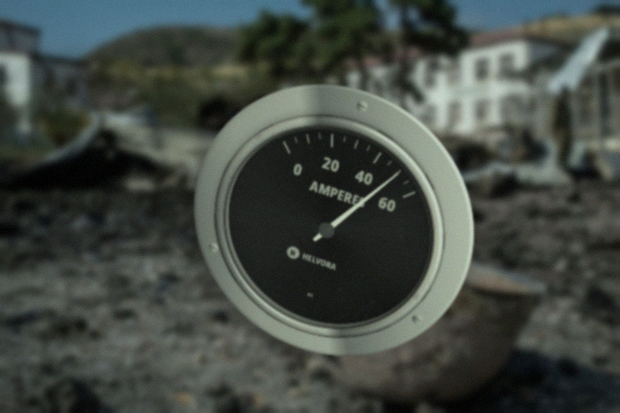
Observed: **50** A
